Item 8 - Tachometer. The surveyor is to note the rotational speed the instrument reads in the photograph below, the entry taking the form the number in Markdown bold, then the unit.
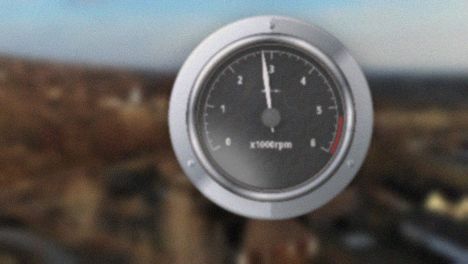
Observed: **2800** rpm
